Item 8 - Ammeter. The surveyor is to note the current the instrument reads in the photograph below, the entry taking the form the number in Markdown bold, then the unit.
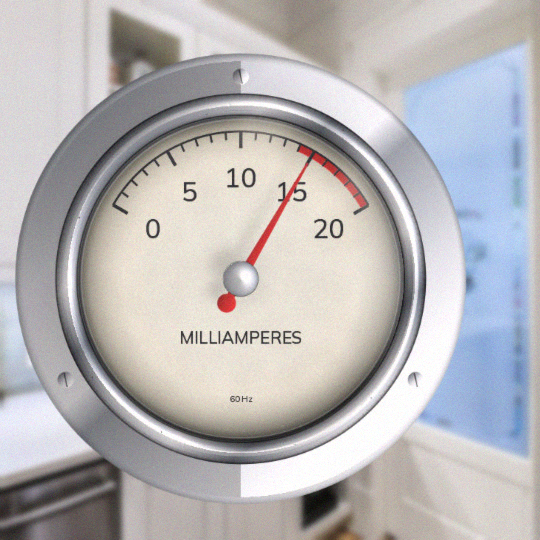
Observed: **15** mA
